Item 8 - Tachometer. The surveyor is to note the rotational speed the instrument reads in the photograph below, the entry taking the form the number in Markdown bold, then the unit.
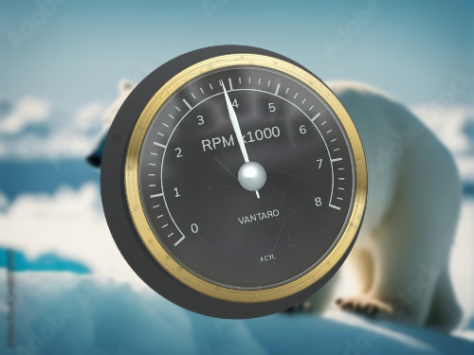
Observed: **3800** rpm
